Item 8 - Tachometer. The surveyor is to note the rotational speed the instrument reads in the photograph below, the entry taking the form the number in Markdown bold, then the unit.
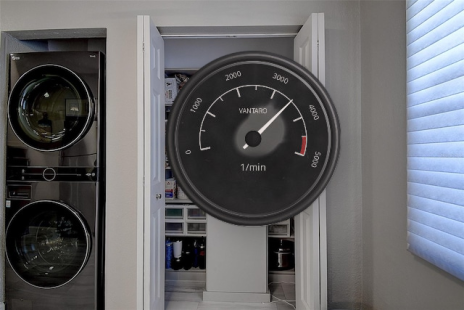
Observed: **3500** rpm
